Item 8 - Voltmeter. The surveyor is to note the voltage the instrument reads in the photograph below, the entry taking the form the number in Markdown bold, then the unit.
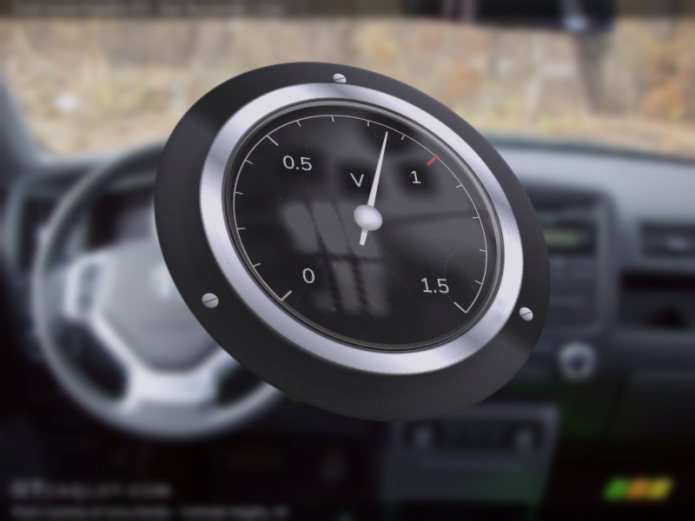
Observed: **0.85** V
